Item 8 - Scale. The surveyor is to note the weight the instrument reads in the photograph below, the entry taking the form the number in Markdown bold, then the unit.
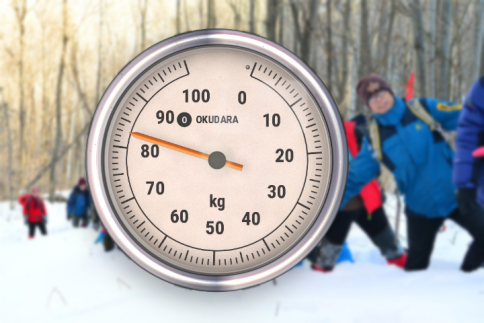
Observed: **83** kg
